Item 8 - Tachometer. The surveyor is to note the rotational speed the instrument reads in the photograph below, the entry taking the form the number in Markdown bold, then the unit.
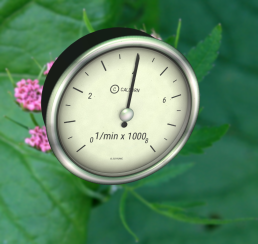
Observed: **4000** rpm
